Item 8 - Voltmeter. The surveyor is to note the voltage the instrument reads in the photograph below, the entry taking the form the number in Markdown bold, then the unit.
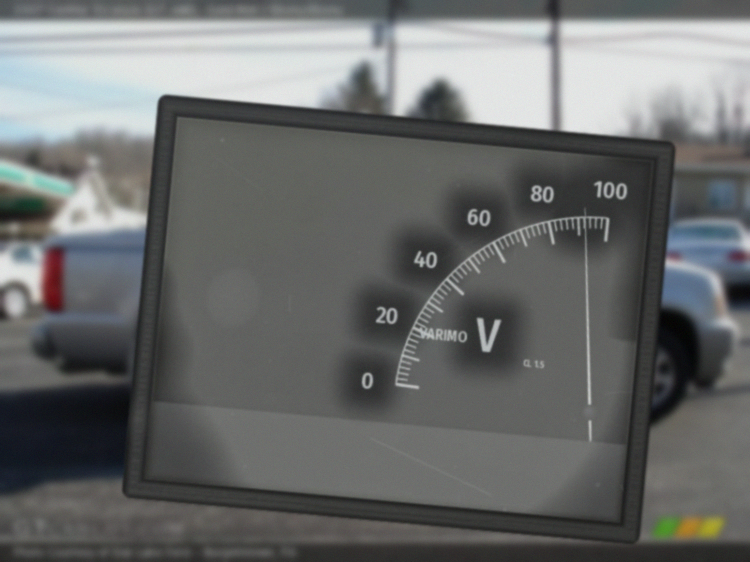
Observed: **92** V
